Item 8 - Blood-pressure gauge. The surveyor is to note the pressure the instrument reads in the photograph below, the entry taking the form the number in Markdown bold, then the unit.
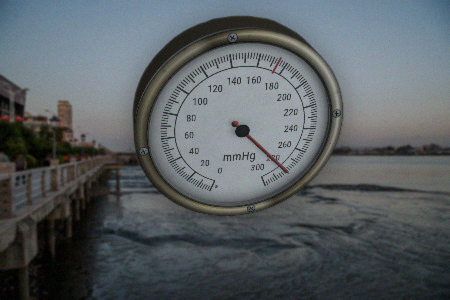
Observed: **280** mmHg
